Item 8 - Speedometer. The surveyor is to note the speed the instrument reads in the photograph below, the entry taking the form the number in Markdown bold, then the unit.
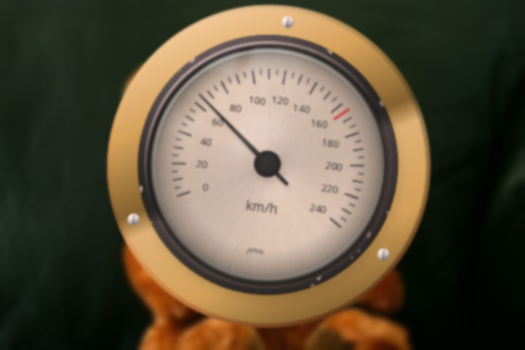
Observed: **65** km/h
